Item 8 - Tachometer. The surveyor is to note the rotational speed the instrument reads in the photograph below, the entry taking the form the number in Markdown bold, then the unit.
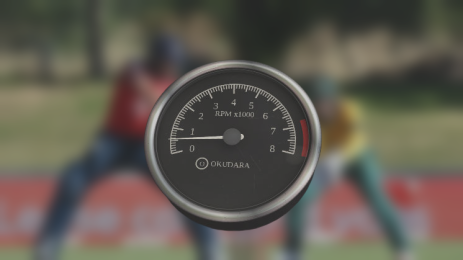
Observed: **500** rpm
